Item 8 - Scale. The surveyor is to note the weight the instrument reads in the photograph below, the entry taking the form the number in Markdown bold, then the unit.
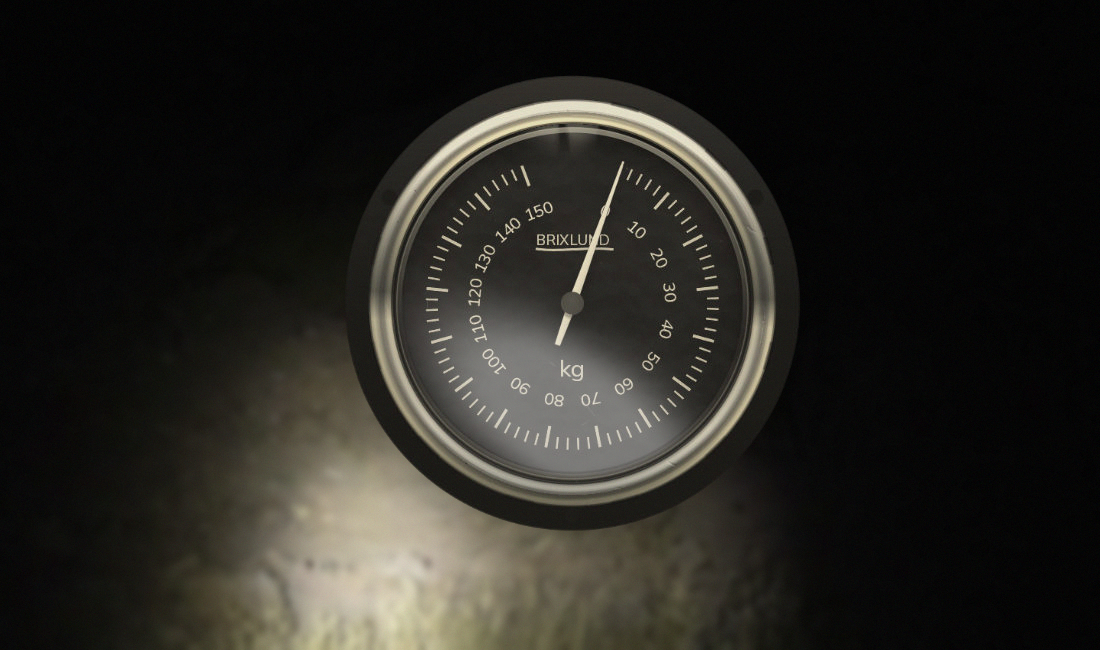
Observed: **0** kg
